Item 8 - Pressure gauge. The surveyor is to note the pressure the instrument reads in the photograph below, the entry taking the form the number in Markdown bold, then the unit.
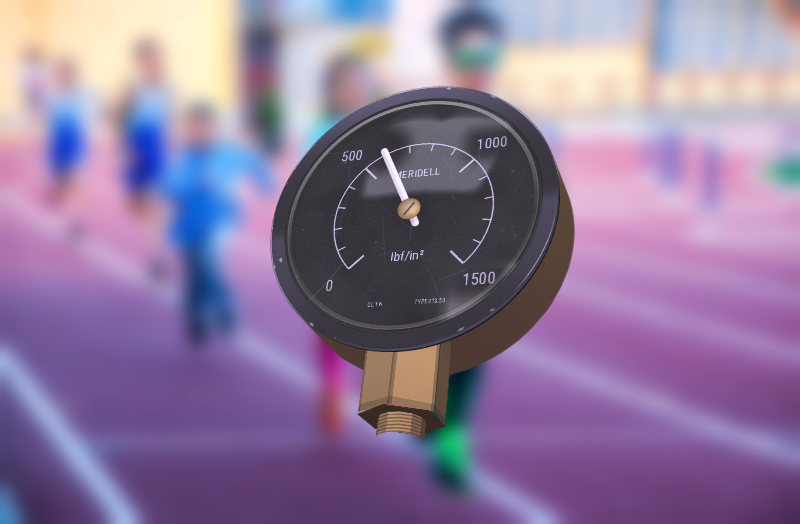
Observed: **600** psi
